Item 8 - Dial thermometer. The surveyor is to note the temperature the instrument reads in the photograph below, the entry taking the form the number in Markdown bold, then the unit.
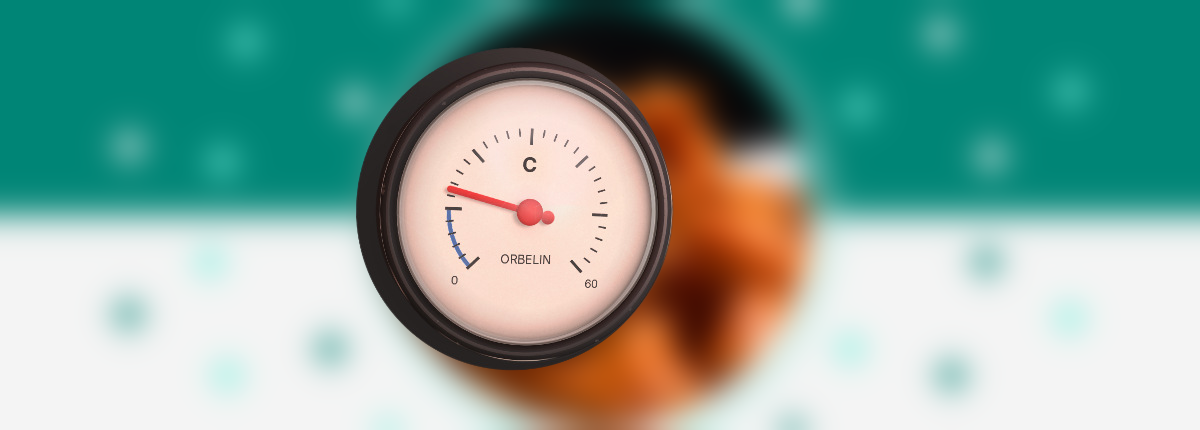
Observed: **13** °C
